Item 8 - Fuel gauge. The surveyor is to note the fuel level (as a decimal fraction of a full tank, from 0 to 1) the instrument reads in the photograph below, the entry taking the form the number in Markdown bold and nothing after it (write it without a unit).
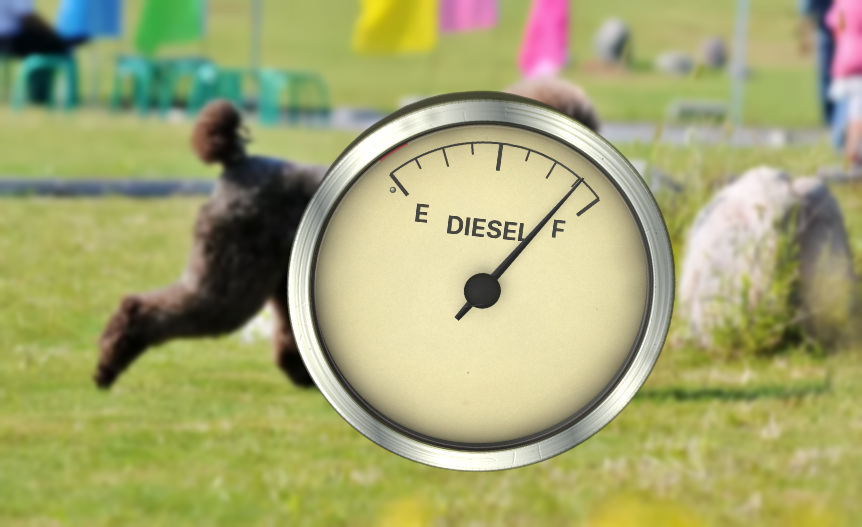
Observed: **0.875**
